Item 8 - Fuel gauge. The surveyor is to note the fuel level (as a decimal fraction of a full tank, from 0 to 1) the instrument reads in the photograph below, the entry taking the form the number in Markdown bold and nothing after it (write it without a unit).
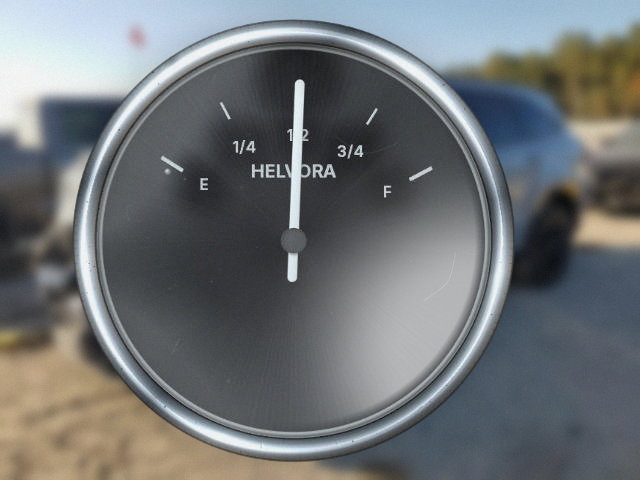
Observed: **0.5**
